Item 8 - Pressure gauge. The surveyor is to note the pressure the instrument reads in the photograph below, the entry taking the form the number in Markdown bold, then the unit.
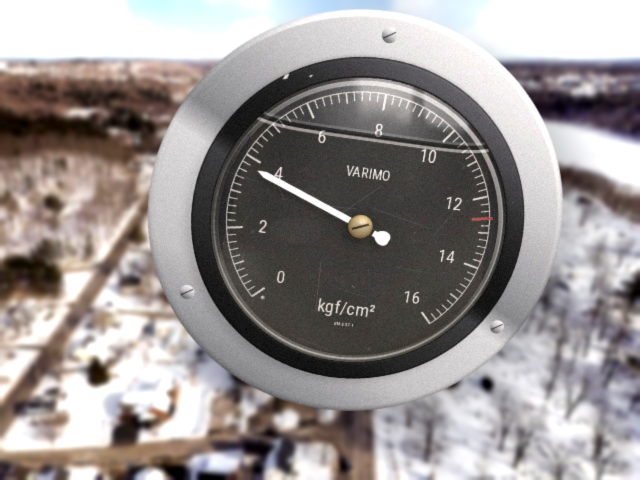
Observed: **3.8** kg/cm²
